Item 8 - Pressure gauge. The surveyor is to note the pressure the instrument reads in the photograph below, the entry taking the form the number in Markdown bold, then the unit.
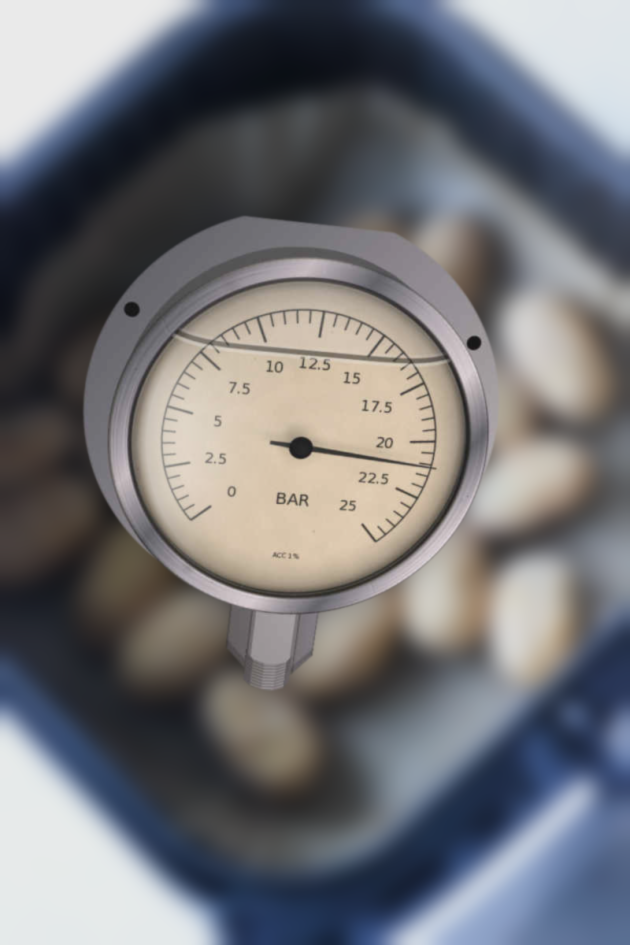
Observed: **21** bar
